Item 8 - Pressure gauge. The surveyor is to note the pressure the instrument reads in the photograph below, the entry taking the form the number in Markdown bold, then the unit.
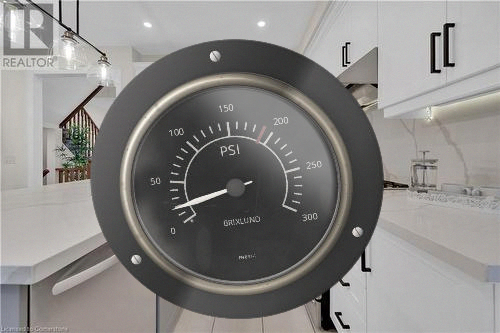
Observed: **20** psi
